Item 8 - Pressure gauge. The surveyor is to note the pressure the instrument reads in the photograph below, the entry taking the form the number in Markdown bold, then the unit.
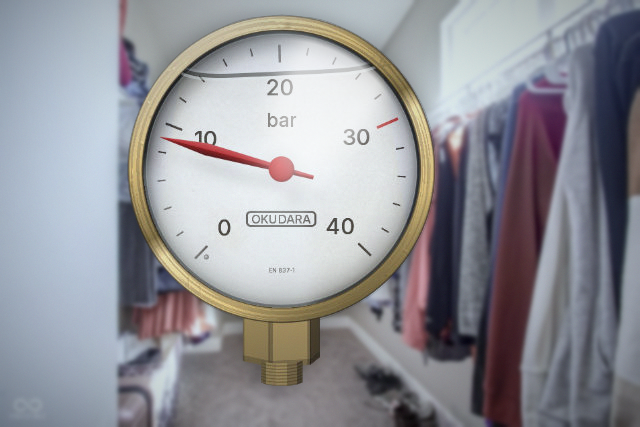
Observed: **9** bar
